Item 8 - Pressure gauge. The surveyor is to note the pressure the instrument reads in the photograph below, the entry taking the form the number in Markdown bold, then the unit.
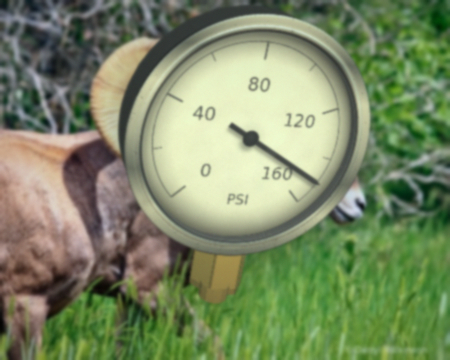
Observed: **150** psi
